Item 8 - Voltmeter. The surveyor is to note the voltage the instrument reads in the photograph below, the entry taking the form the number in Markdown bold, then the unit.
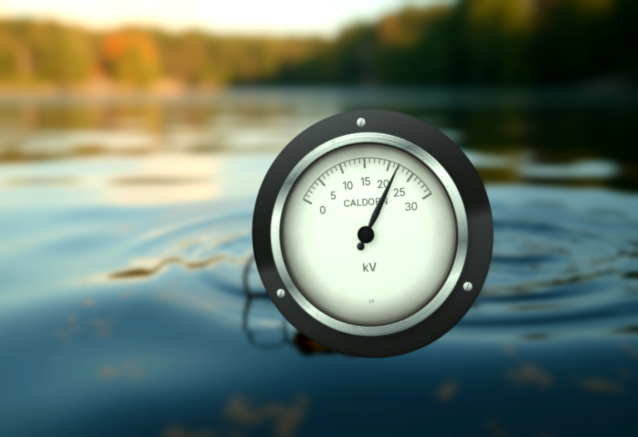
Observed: **22** kV
